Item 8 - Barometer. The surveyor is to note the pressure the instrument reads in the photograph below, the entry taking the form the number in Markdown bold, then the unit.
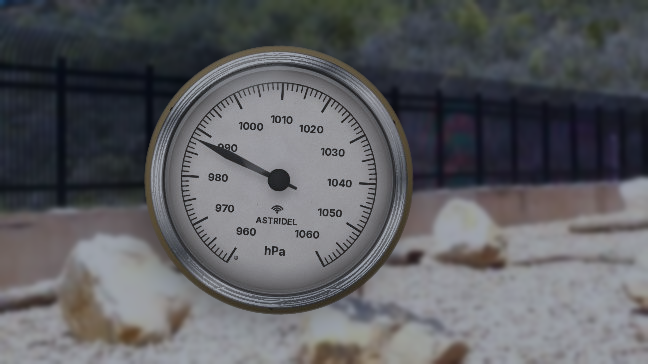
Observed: **988** hPa
